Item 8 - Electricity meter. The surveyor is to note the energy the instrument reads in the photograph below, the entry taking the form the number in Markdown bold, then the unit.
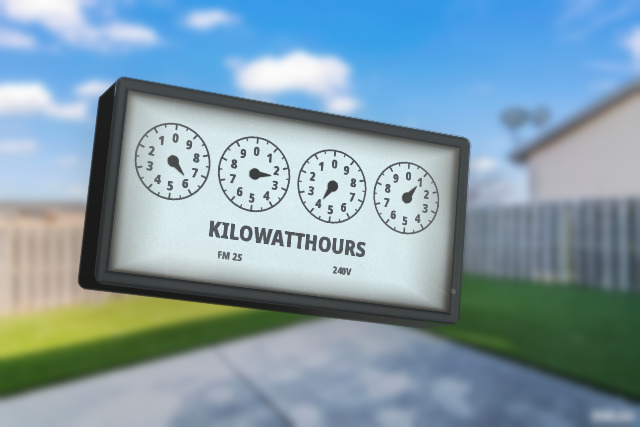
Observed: **6241** kWh
